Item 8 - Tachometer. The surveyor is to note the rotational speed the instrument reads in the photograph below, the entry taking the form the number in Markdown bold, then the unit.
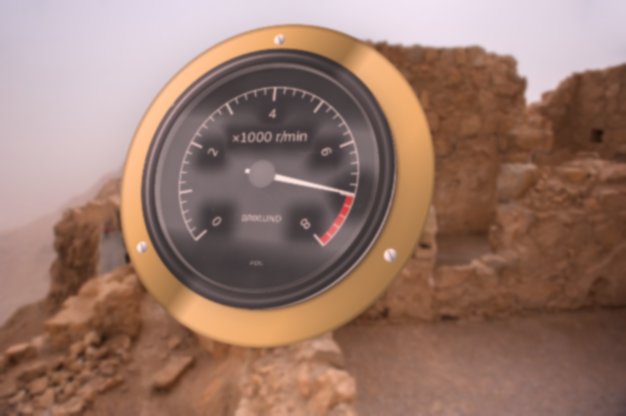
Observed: **7000** rpm
